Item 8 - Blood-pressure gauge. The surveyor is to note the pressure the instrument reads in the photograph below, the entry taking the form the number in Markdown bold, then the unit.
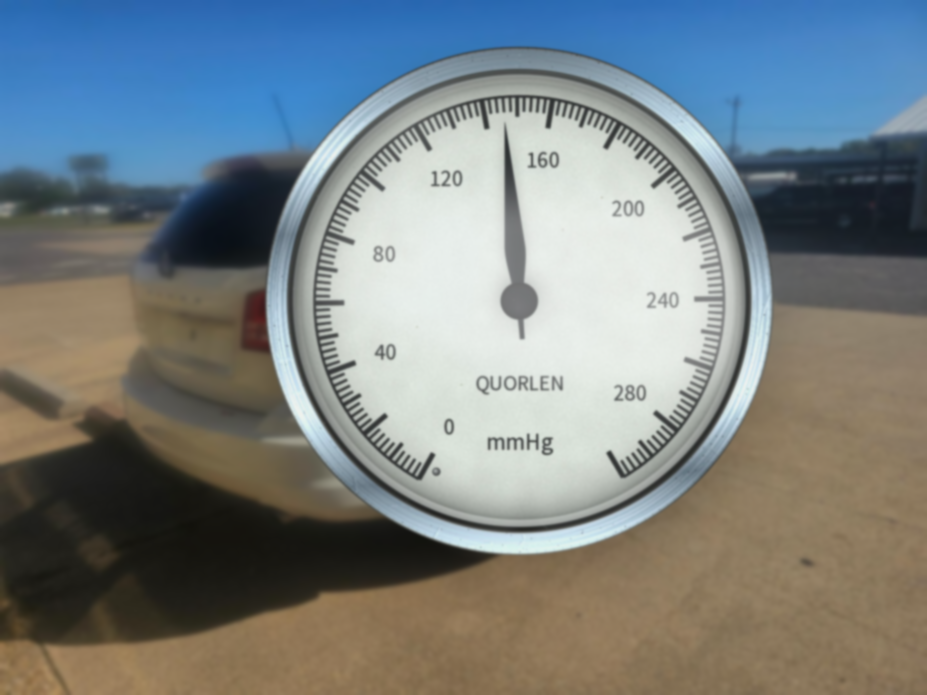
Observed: **146** mmHg
